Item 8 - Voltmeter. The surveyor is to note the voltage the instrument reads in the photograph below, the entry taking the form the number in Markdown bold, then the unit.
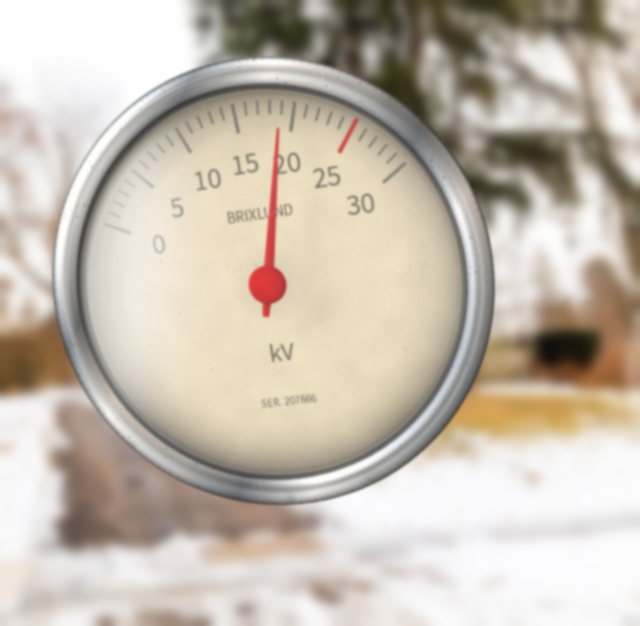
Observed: **19** kV
